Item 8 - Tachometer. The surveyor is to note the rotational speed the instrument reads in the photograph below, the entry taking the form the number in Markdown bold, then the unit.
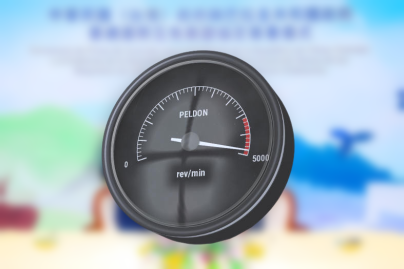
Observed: **4900** rpm
